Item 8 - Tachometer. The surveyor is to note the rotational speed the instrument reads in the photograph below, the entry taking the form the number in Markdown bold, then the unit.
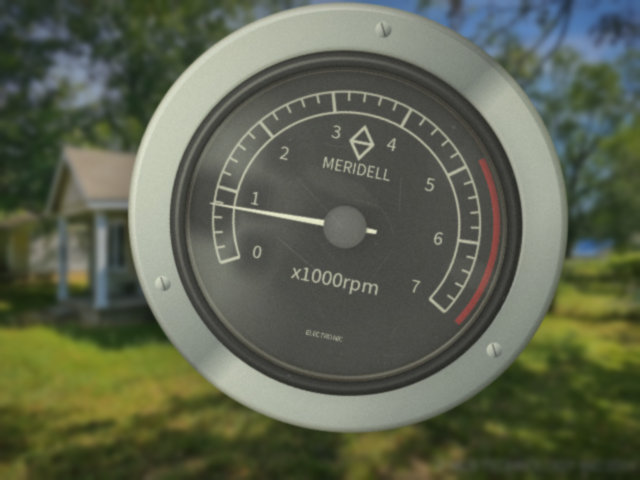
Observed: **800** rpm
